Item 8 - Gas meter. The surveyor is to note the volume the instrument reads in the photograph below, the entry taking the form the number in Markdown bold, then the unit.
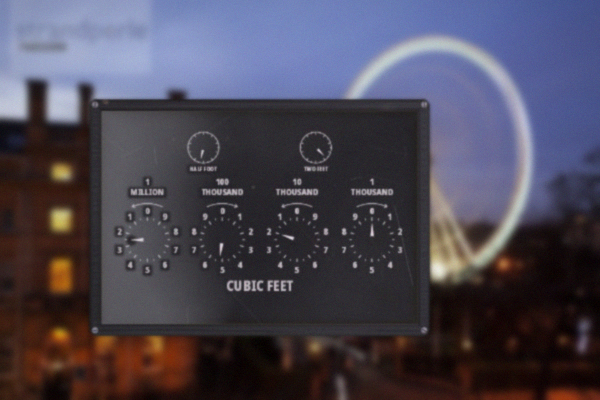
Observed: **252000** ft³
